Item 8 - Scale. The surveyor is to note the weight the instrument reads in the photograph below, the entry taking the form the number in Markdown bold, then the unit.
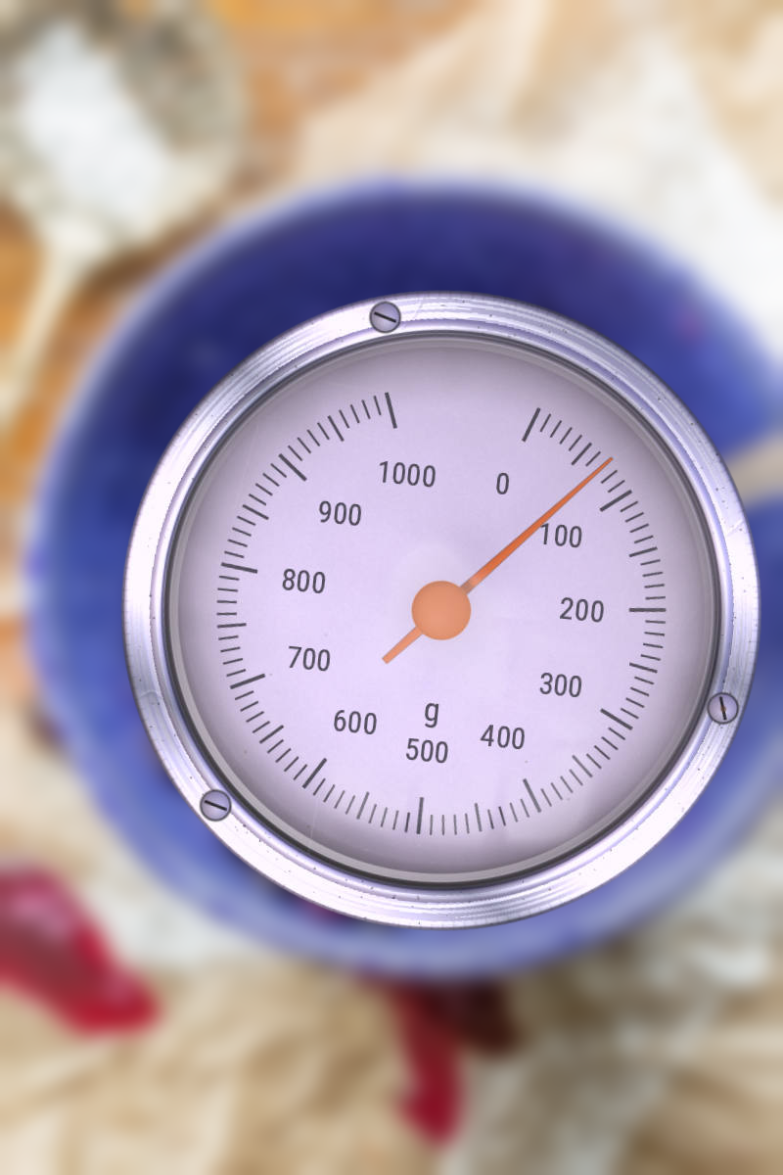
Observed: **70** g
